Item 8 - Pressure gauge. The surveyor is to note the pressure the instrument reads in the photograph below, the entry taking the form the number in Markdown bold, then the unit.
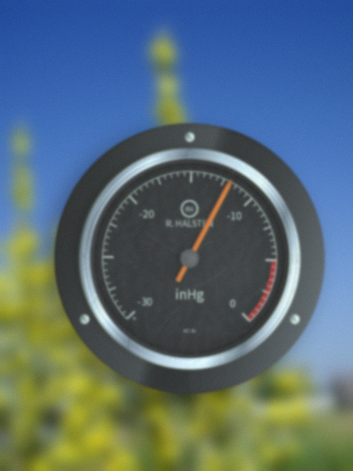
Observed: **-12** inHg
